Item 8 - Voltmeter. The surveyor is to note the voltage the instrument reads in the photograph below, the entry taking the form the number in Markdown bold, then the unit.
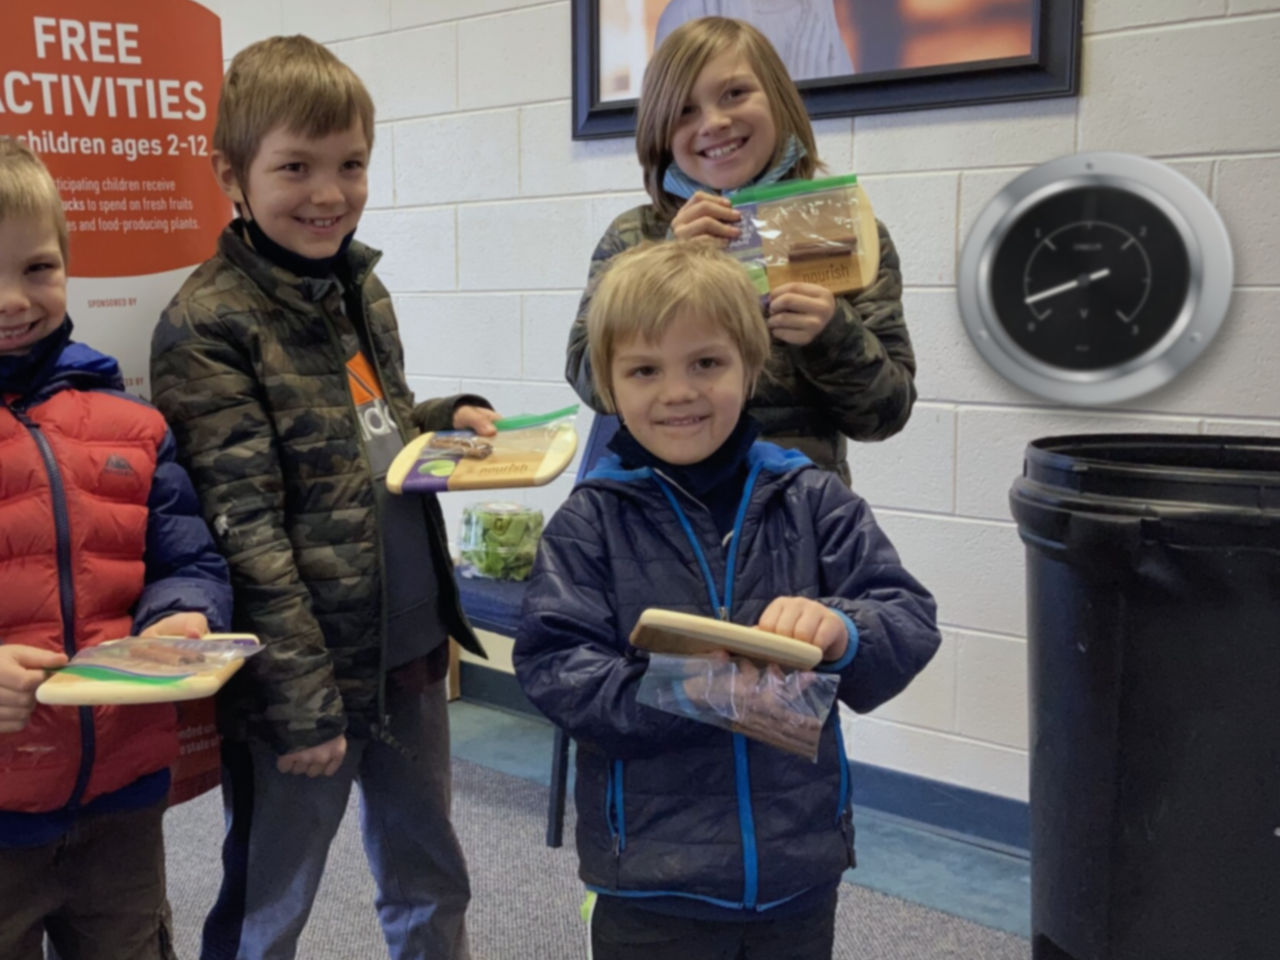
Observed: **0.25** V
